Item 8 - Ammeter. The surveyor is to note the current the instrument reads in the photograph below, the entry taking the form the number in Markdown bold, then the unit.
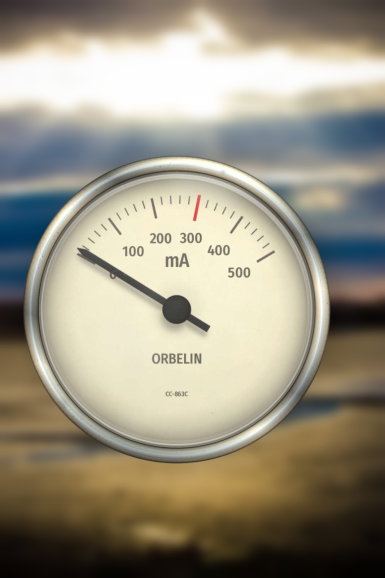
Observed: **10** mA
